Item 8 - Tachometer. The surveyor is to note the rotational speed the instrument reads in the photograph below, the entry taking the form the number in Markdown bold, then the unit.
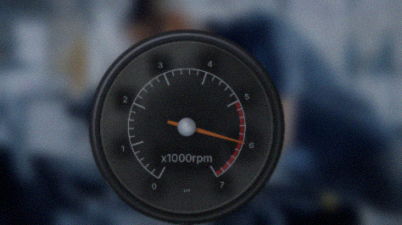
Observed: **6000** rpm
